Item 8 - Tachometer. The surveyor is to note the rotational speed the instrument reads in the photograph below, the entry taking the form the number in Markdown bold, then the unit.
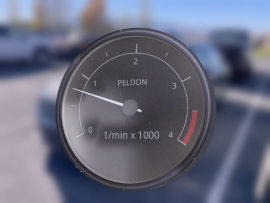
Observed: **750** rpm
